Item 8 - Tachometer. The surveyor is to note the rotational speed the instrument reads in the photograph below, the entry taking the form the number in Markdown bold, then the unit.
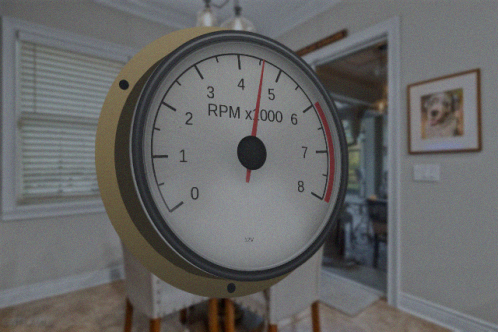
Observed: **4500** rpm
